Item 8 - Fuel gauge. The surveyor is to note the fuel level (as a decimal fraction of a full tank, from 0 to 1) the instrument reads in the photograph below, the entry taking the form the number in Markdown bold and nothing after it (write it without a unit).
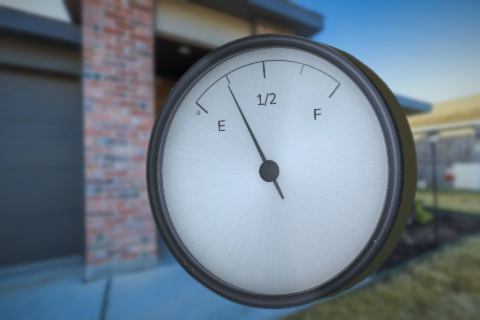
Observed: **0.25**
